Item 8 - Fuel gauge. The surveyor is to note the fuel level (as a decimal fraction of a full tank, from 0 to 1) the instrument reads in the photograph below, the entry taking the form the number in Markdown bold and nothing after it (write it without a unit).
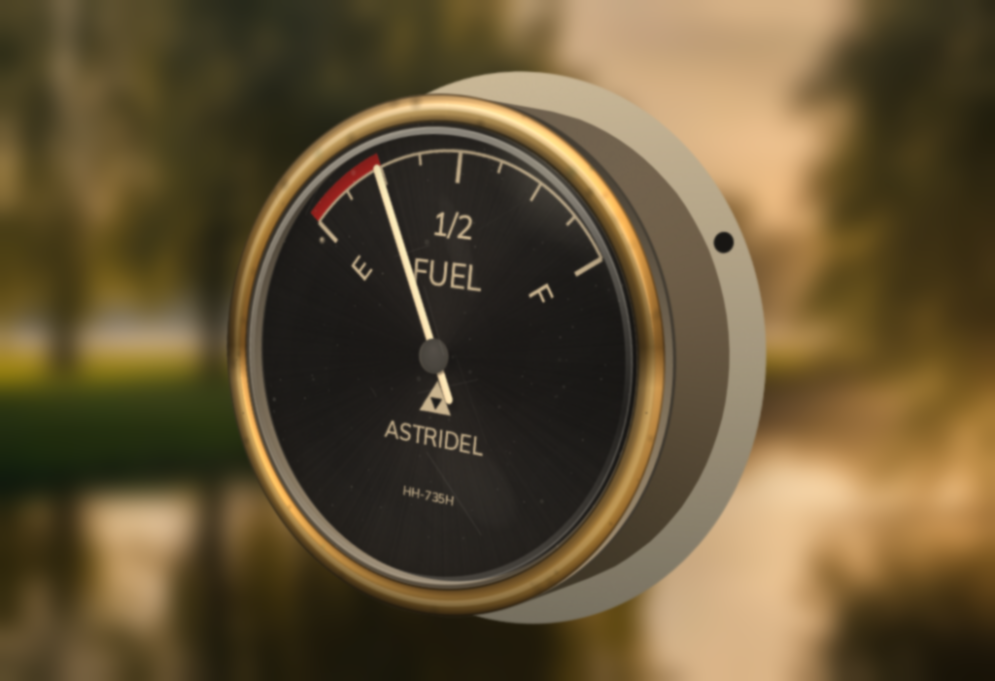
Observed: **0.25**
